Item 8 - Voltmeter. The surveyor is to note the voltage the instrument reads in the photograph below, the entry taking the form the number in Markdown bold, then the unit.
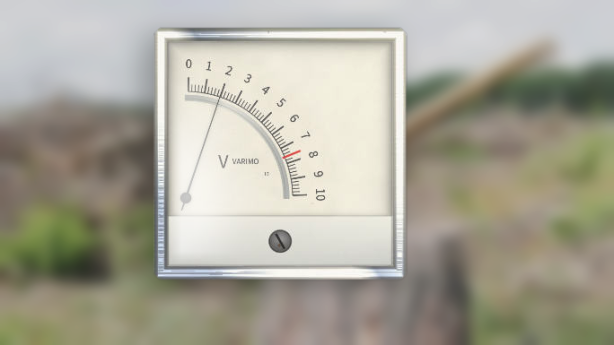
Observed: **2** V
